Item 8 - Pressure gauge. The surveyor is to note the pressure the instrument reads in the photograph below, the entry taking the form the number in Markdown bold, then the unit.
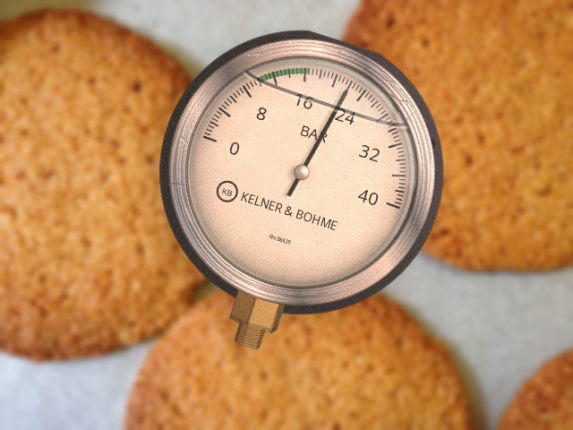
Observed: **22** bar
